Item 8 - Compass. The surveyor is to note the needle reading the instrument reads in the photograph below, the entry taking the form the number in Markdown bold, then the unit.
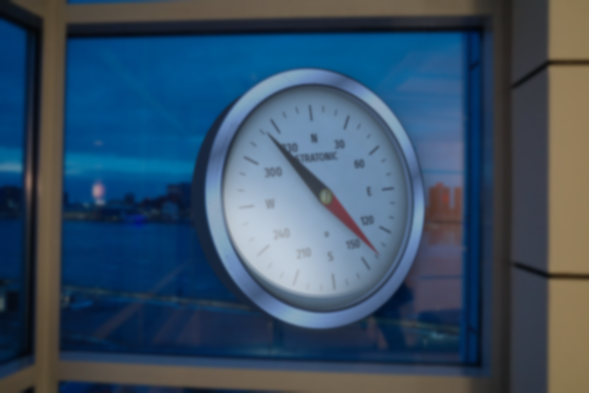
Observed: **140** °
